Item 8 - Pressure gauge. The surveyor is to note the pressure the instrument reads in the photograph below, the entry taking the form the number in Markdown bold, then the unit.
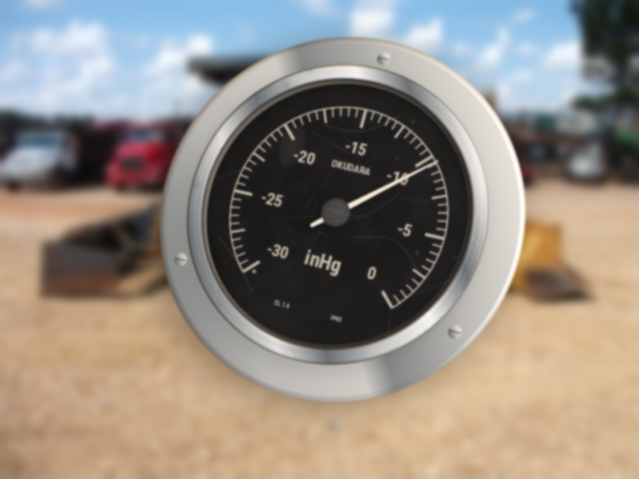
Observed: **-9.5** inHg
